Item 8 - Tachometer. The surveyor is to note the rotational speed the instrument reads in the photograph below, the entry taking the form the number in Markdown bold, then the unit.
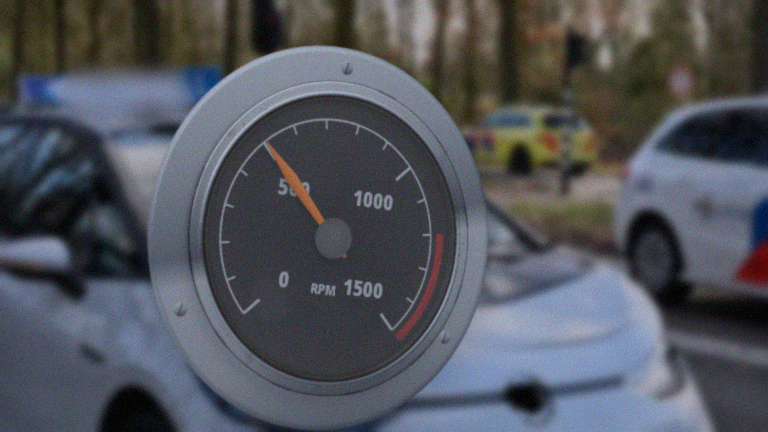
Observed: **500** rpm
